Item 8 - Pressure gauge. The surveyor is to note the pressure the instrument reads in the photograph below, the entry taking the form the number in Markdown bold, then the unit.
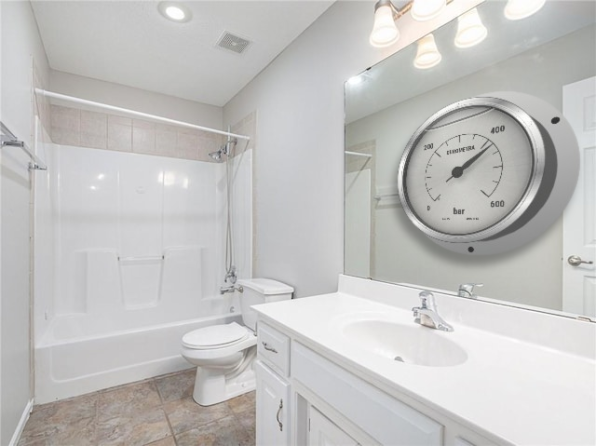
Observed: **425** bar
